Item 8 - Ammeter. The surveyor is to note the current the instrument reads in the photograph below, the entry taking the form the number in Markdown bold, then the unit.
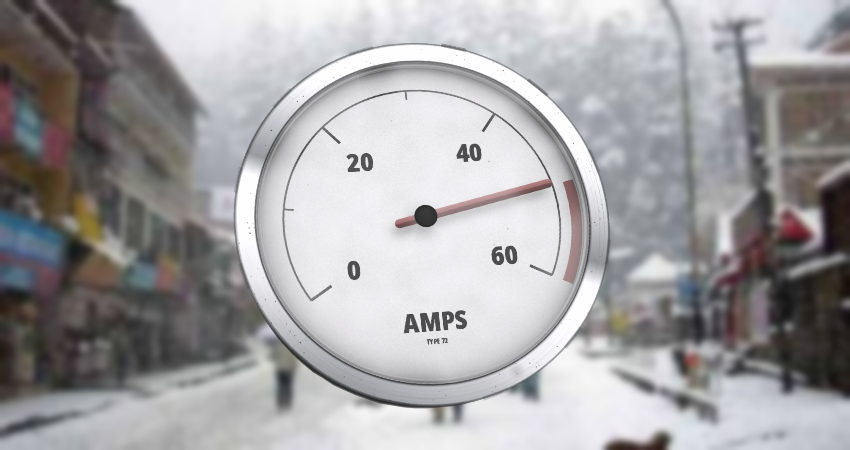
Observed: **50** A
